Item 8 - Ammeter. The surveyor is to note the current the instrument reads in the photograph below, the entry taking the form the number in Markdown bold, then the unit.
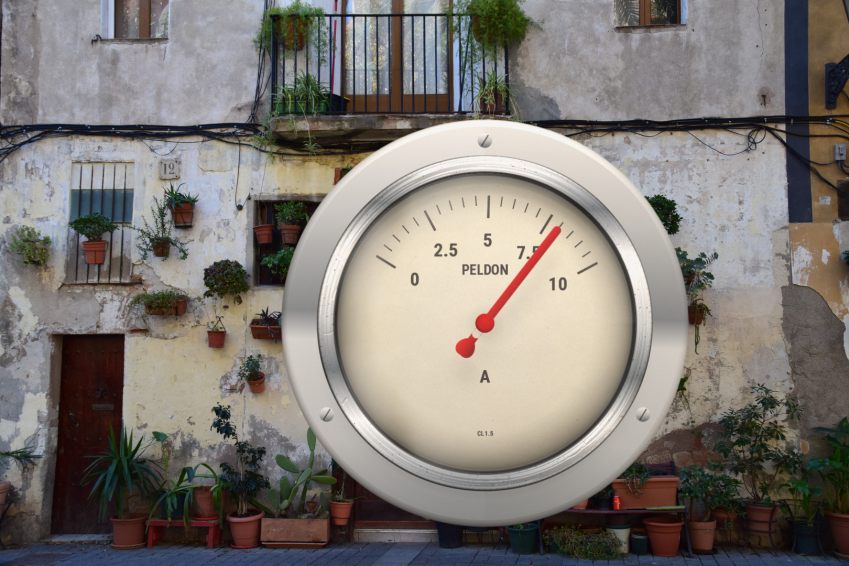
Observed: **8** A
